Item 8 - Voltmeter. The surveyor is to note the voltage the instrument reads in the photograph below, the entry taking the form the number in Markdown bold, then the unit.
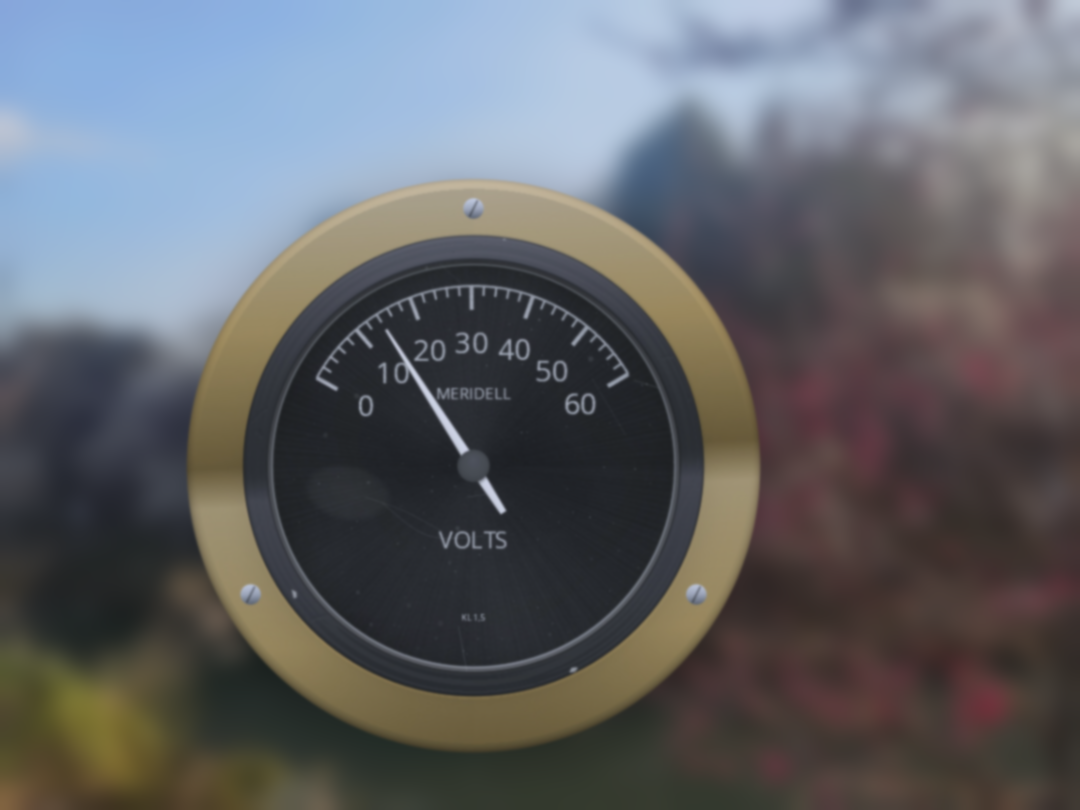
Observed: **14** V
